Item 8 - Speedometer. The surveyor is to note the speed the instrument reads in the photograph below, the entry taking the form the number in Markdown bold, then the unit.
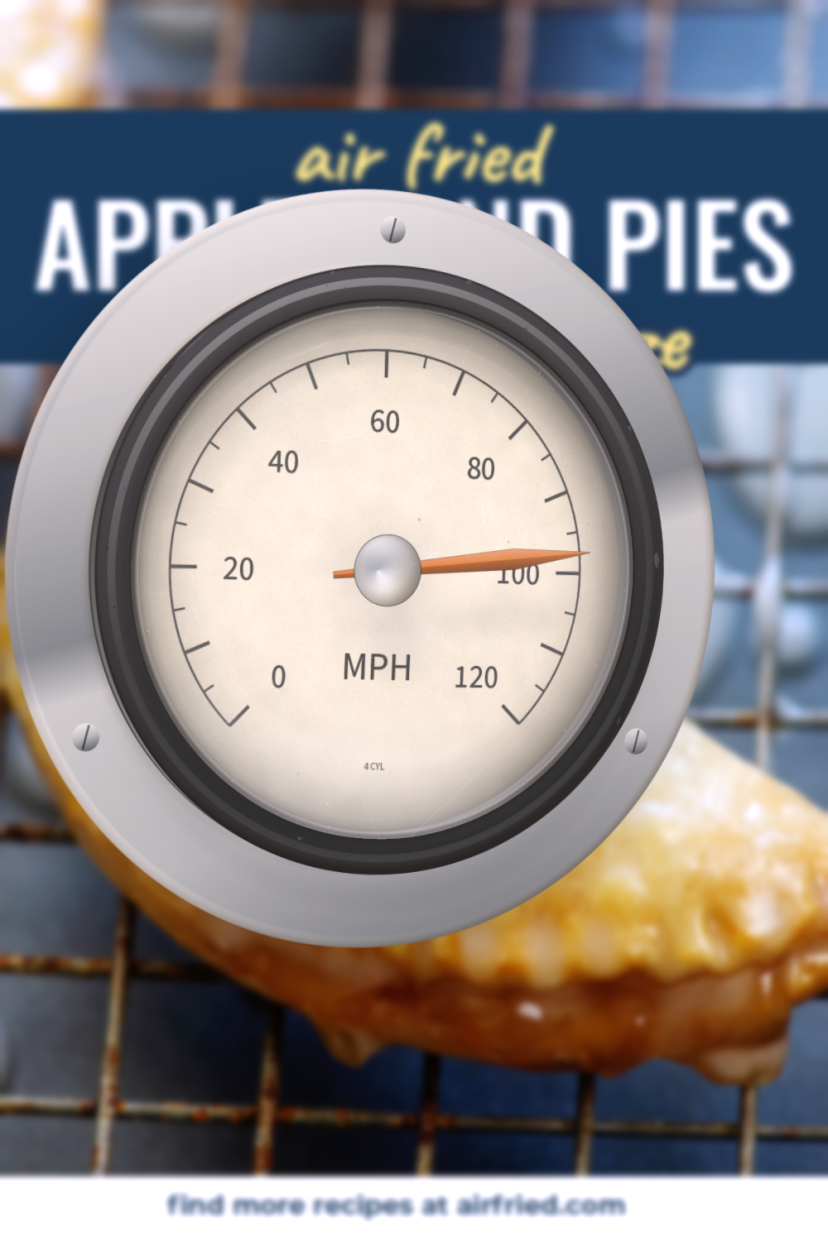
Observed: **97.5** mph
